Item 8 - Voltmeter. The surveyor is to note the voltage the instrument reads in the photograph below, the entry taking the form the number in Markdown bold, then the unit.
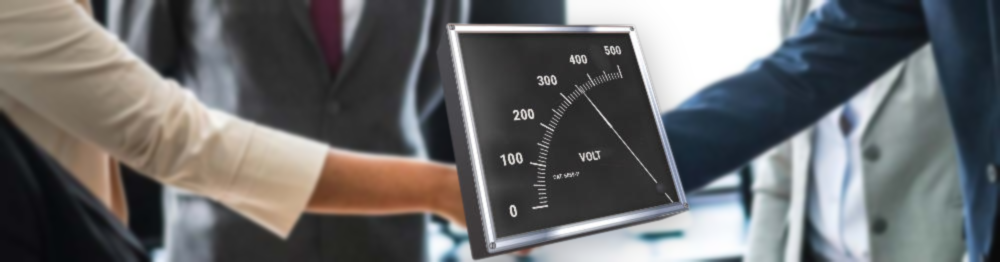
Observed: **350** V
